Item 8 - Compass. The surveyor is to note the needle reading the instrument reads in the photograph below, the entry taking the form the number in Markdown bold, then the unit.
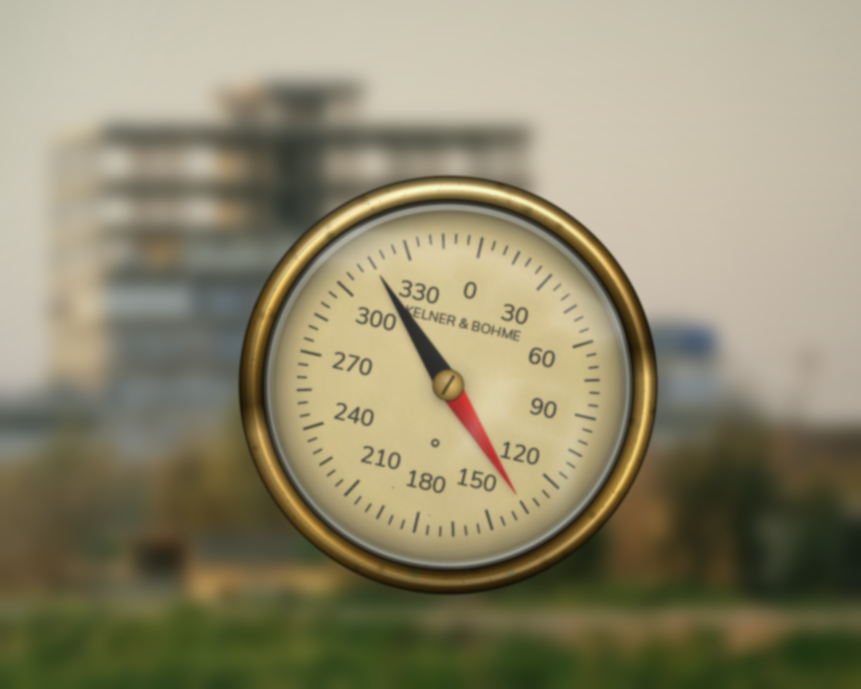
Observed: **135** °
